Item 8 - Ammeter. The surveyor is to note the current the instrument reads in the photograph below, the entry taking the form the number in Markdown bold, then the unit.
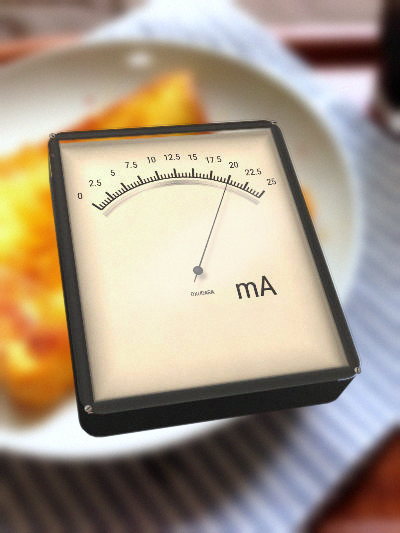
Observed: **20** mA
